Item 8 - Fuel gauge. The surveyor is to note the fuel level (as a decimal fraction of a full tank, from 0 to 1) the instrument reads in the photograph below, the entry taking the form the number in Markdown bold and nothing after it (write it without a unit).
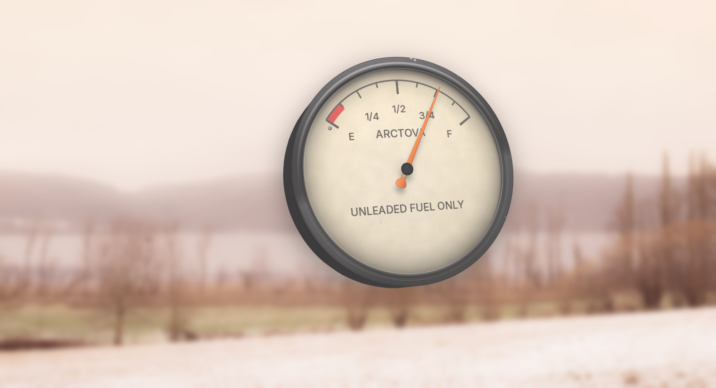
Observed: **0.75**
